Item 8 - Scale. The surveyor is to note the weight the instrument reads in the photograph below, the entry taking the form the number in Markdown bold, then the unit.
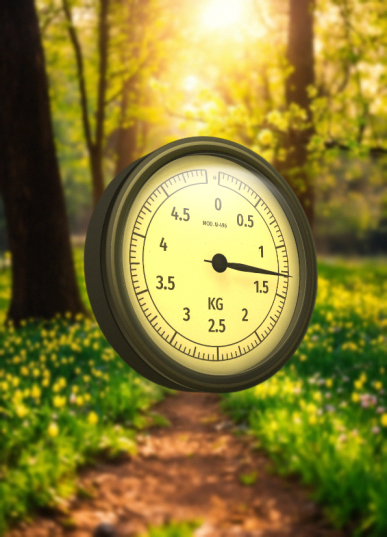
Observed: **1.3** kg
